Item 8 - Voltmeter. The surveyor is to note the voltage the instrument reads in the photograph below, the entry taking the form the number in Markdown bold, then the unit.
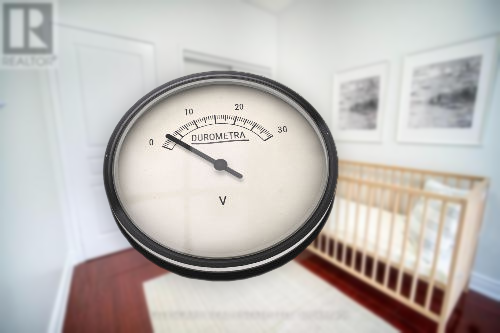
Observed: **2.5** V
